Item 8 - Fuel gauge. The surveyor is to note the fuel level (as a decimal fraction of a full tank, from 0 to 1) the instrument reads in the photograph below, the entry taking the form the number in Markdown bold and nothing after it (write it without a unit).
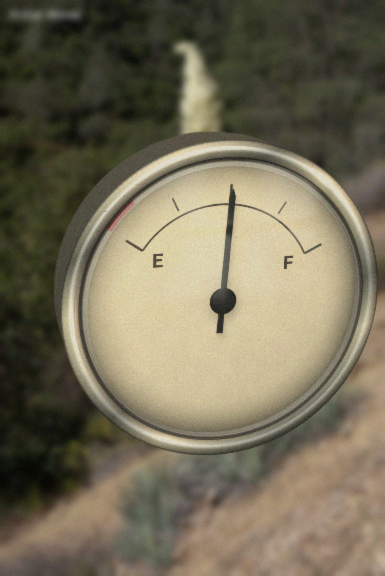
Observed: **0.5**
